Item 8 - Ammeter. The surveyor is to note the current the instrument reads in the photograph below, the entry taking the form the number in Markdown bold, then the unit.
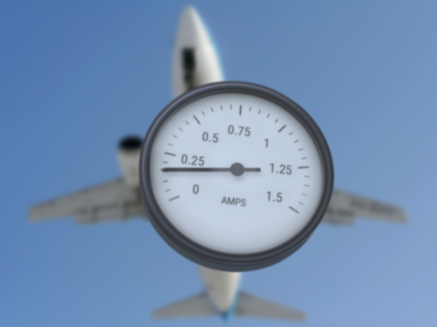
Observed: **0.15** A
